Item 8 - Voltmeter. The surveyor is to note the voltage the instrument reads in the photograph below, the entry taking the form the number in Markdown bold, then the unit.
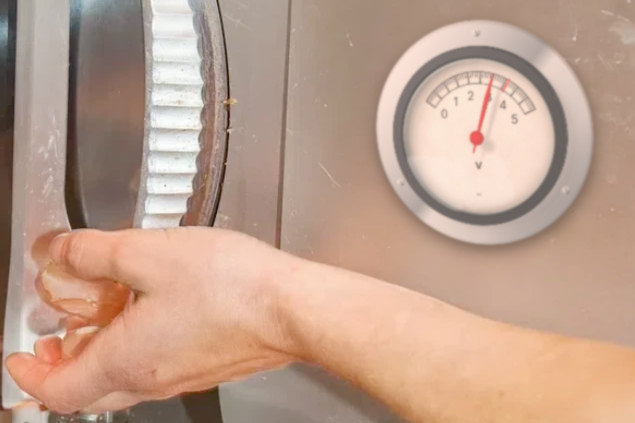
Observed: **3** V
